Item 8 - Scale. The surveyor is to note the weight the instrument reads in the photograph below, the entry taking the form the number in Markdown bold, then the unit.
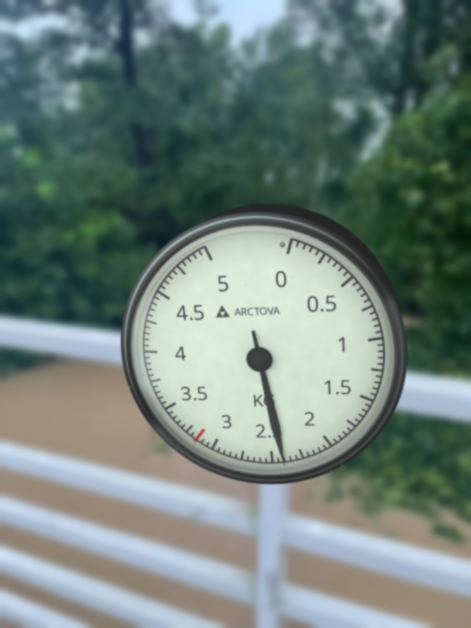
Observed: **2.4** kg
